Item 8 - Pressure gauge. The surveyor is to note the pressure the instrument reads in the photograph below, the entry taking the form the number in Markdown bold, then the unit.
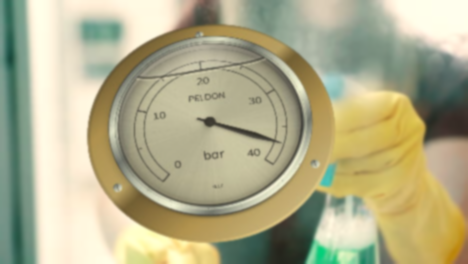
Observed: **37.5** bar
